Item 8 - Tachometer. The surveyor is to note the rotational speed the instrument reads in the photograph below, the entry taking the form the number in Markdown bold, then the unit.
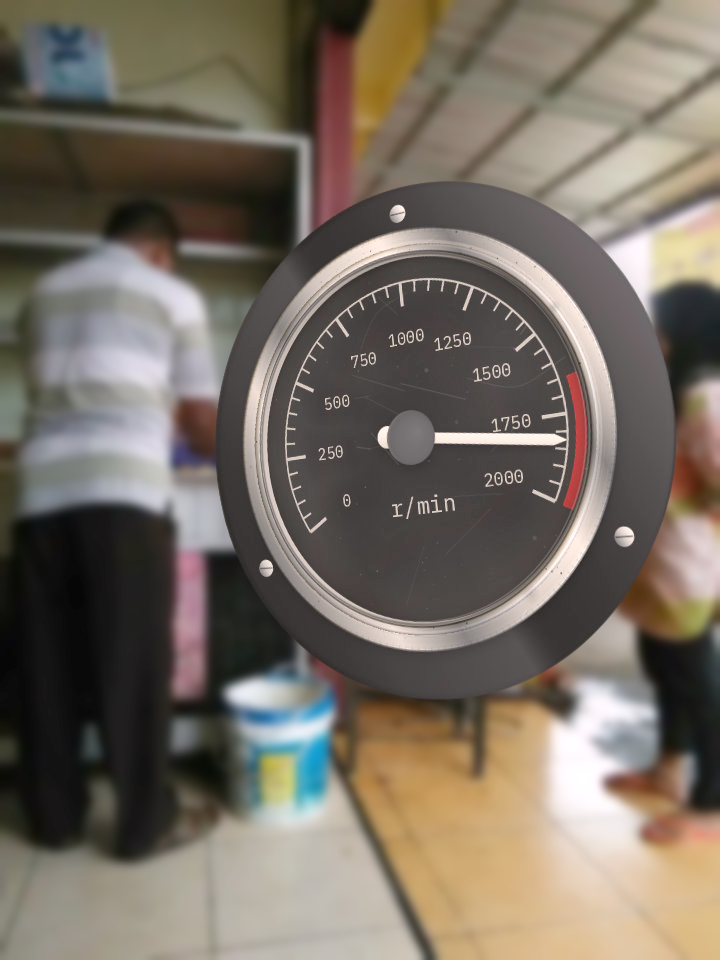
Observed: **1825** rpm
